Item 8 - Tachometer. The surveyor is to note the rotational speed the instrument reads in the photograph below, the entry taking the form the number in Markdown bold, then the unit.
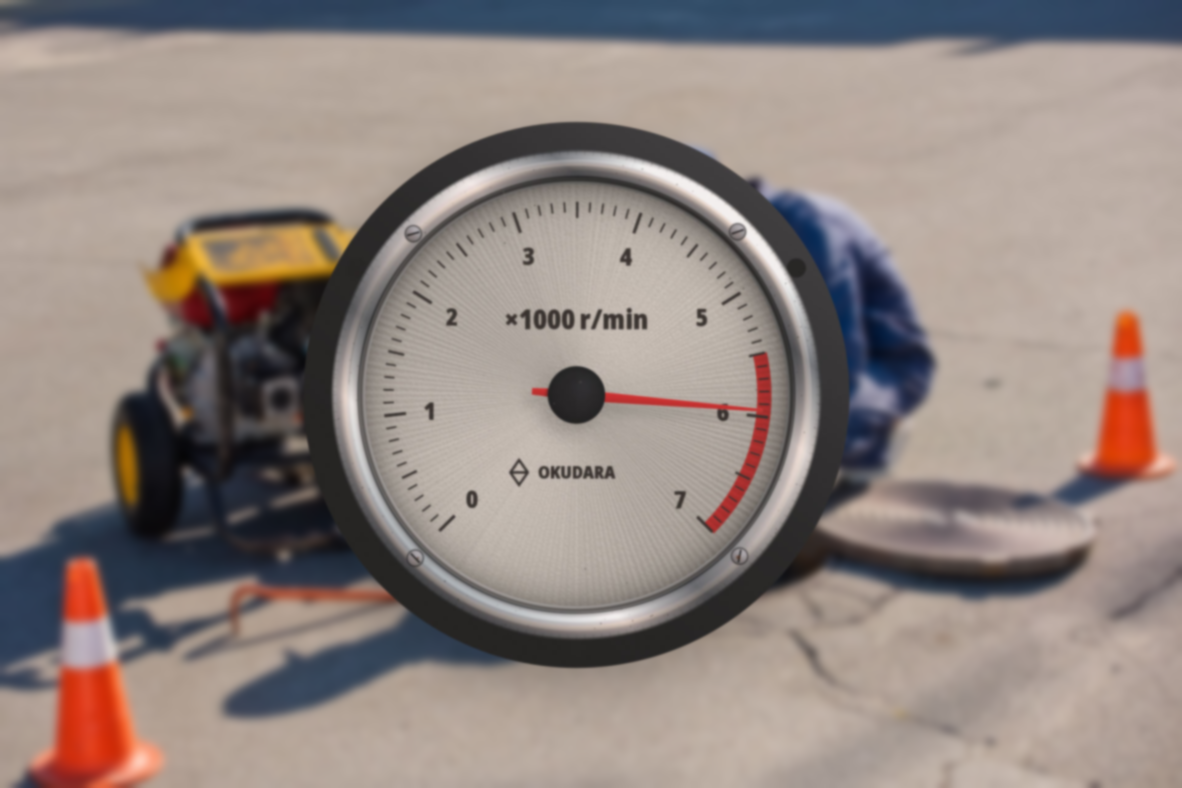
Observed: **5950** rpm
